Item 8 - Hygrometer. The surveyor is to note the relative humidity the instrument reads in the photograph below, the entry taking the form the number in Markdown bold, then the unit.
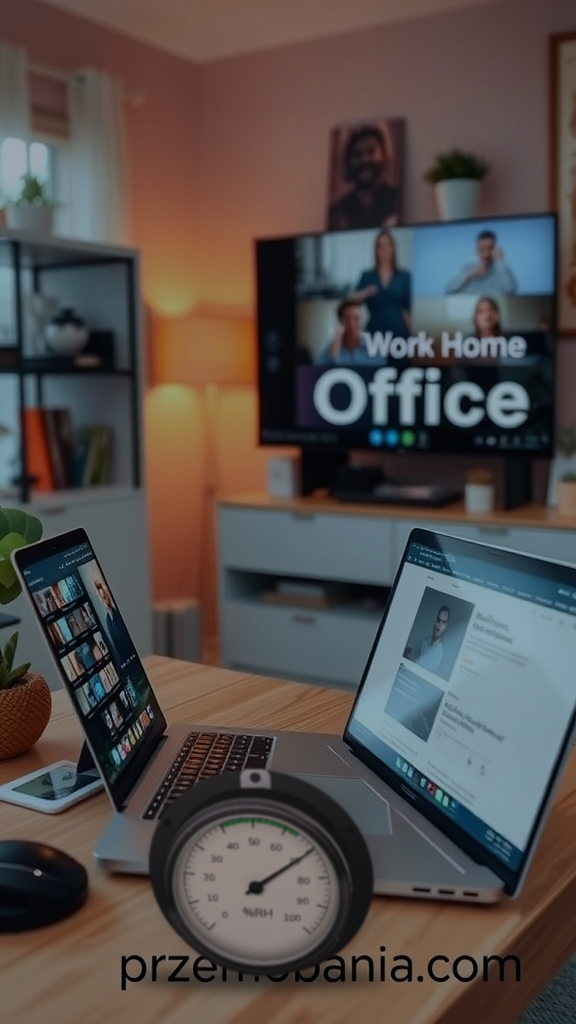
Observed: **70** %
